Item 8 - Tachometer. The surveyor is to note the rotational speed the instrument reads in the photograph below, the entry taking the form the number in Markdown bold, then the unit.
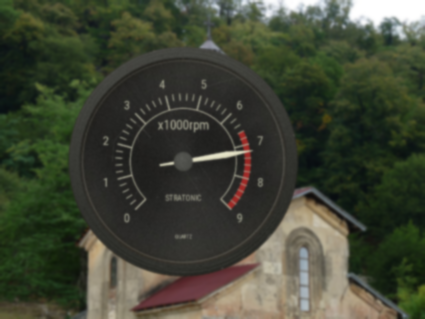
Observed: **7200** rpm
